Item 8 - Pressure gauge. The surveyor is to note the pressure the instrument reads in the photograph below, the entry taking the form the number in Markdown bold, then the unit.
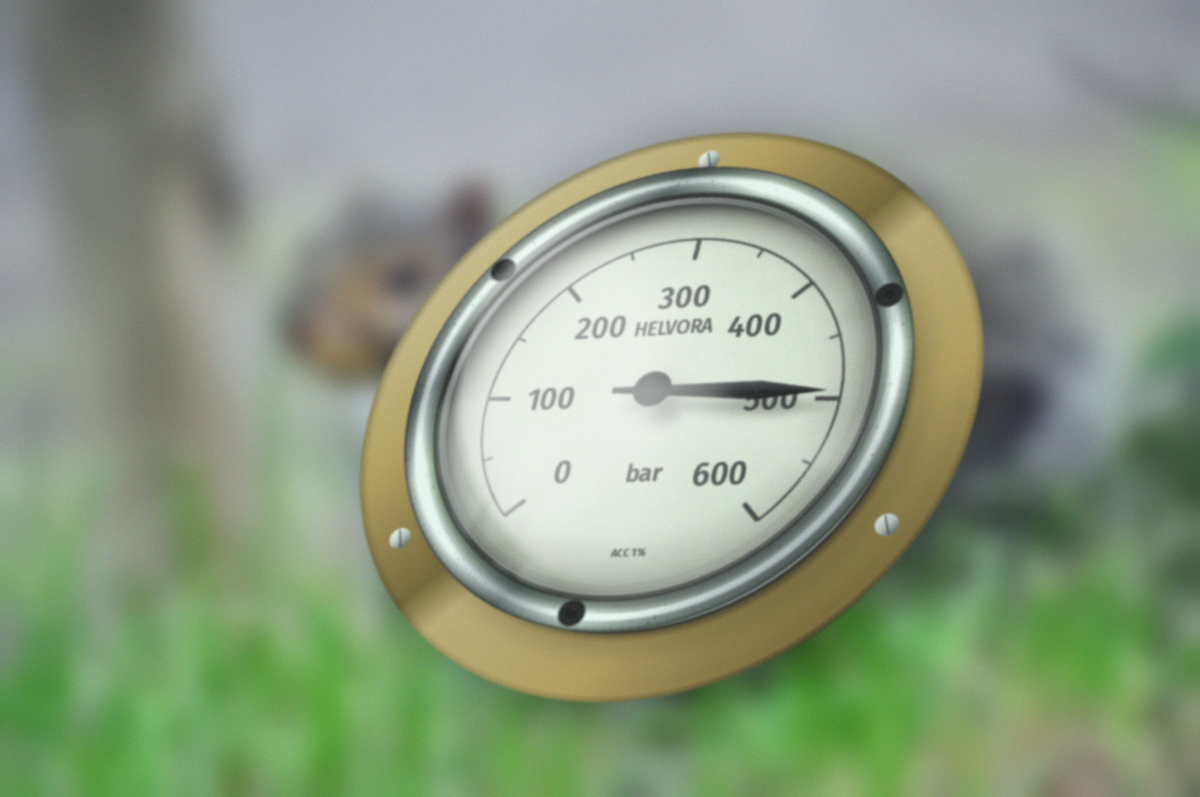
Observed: **500** bar
